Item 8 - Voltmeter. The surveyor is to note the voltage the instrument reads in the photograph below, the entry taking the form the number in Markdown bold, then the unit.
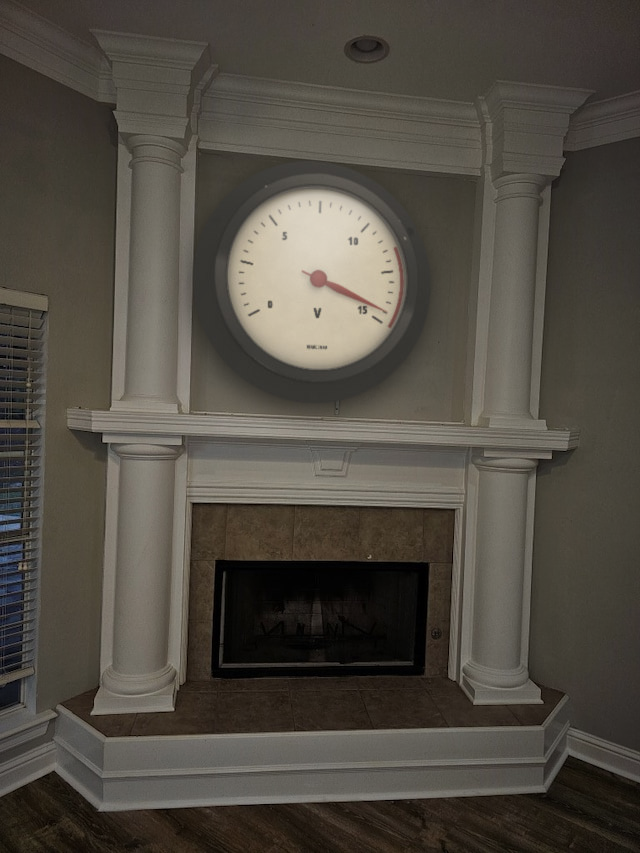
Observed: **14.5** V
